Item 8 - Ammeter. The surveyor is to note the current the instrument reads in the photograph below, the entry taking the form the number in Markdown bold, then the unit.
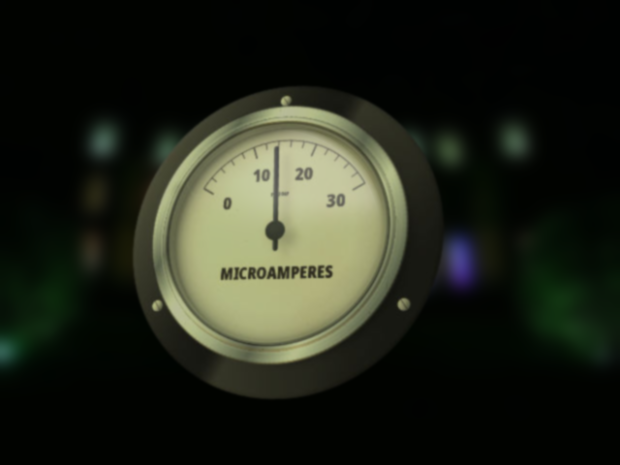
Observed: **14** µA
